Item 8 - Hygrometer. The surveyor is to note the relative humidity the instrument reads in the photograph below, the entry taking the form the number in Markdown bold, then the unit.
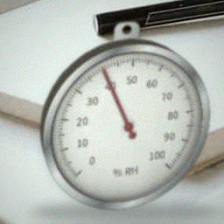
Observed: **40** %
